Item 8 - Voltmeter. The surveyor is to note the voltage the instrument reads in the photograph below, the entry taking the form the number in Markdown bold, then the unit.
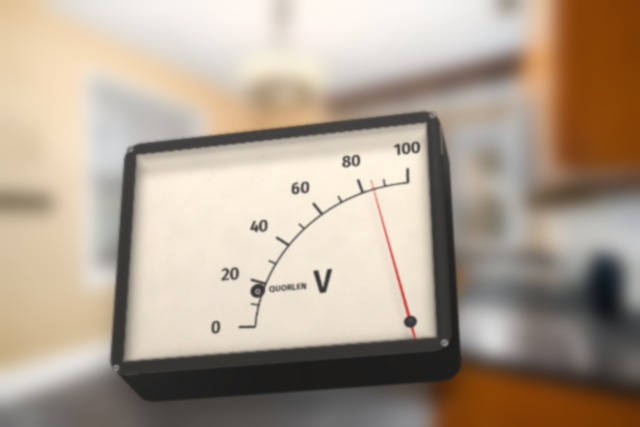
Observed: **85** V
